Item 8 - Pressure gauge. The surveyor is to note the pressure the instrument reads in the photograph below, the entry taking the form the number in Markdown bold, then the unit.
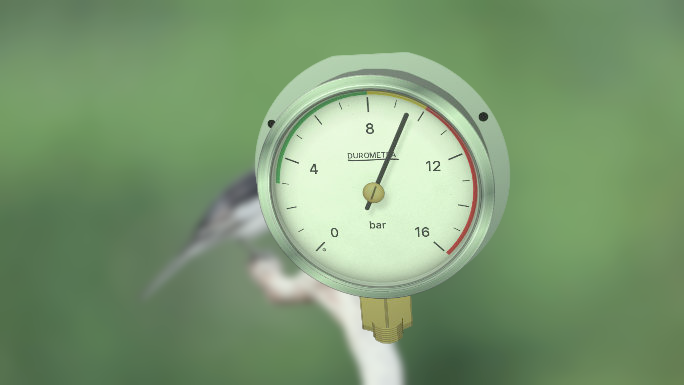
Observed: **9.5** bar
